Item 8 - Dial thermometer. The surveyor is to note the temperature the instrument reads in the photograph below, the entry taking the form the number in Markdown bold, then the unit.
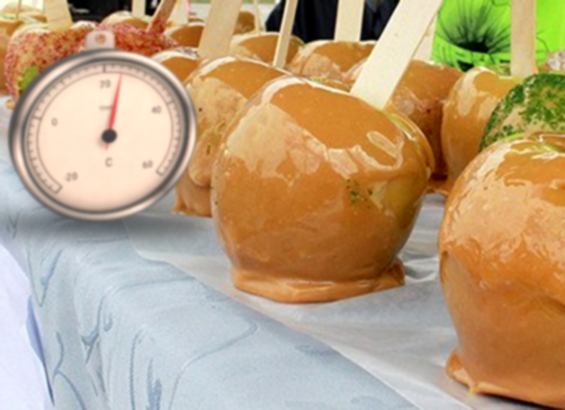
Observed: **24** °C
